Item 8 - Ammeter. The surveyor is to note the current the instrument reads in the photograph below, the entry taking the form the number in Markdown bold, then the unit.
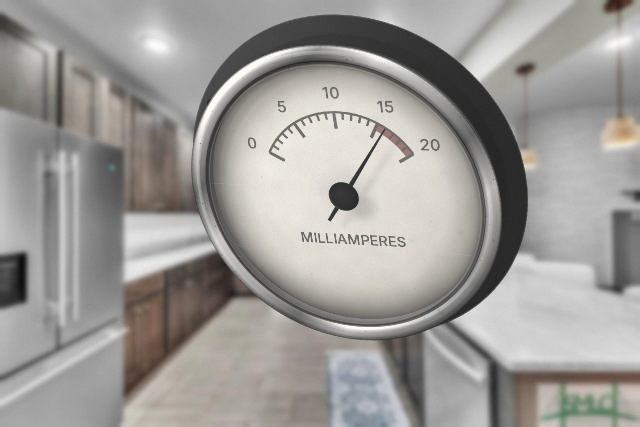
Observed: **16** mA
